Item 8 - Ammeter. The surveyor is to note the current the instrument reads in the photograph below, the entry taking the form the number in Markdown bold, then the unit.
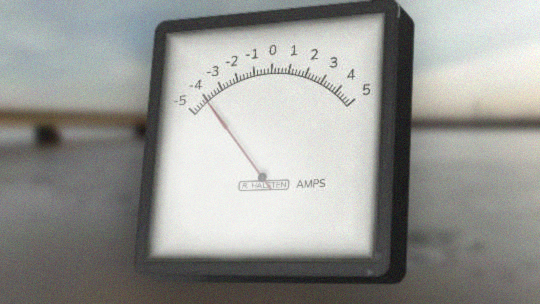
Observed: **-4** A
